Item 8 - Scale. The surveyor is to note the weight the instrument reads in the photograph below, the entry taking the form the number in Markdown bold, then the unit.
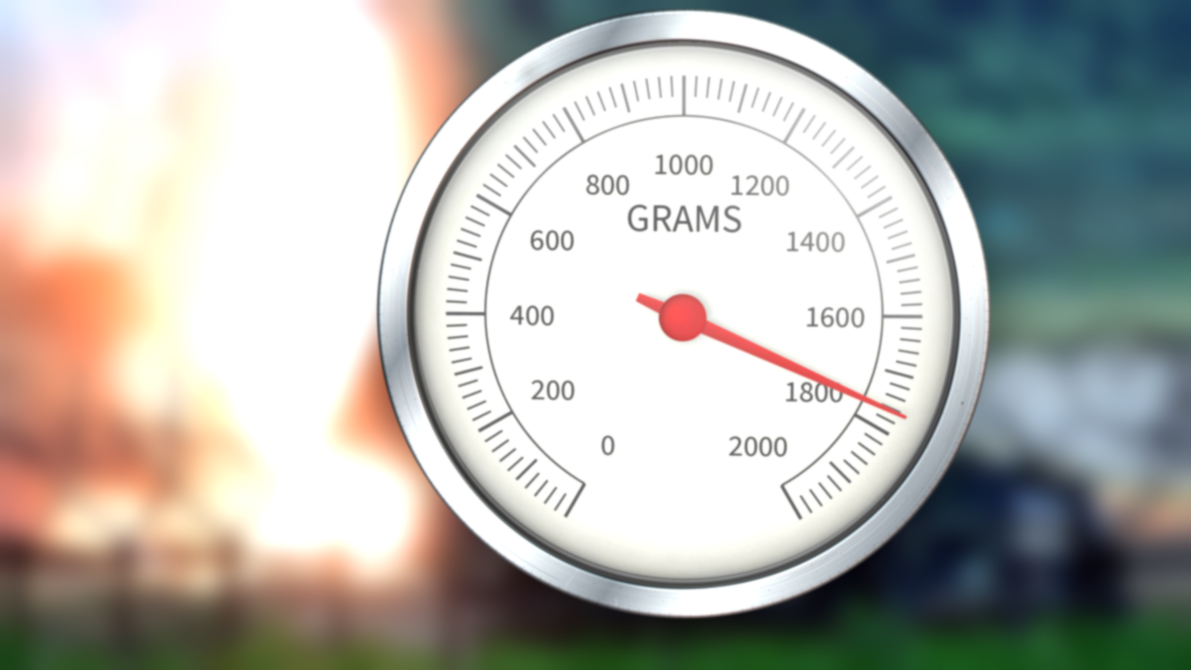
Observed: **1760** g
